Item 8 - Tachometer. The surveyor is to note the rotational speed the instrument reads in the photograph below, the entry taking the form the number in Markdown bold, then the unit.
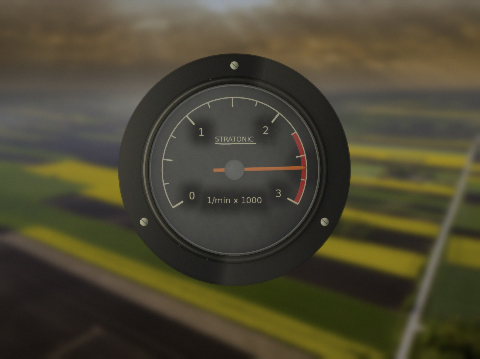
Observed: **2625** rpm
